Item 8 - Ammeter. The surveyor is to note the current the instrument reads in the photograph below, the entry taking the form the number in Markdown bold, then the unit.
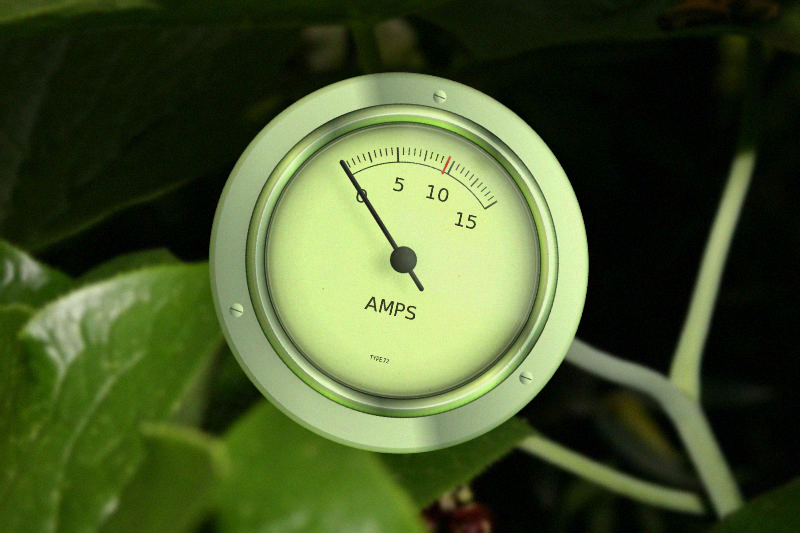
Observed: **0** A
